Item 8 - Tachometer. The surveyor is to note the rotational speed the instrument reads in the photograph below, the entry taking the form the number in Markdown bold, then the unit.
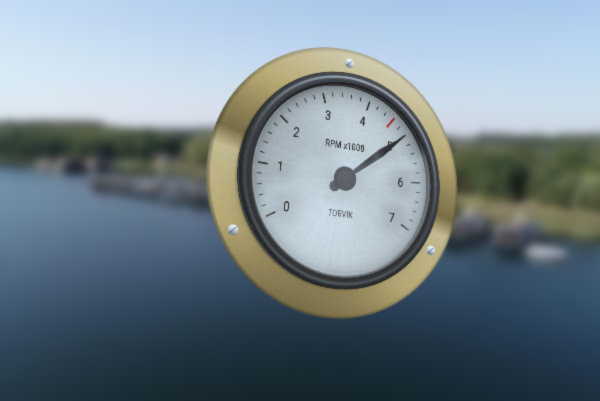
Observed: **5000** rpm
